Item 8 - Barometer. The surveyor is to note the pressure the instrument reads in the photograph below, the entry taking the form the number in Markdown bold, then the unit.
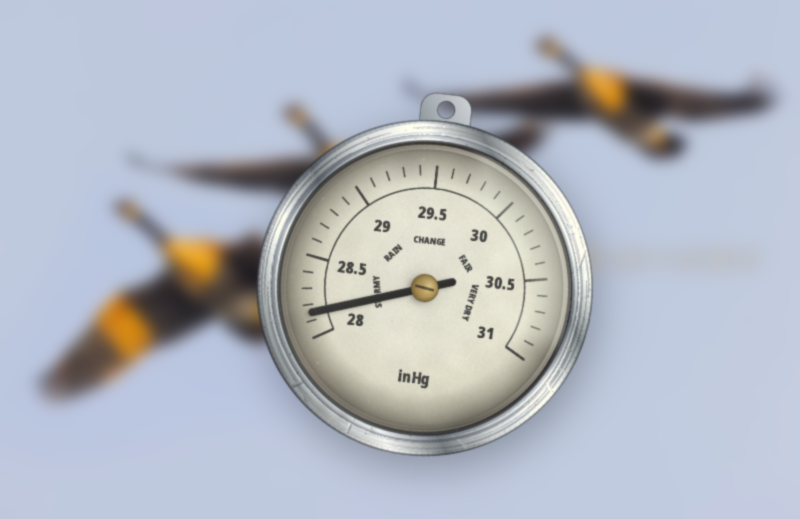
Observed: **28.15** inHg
